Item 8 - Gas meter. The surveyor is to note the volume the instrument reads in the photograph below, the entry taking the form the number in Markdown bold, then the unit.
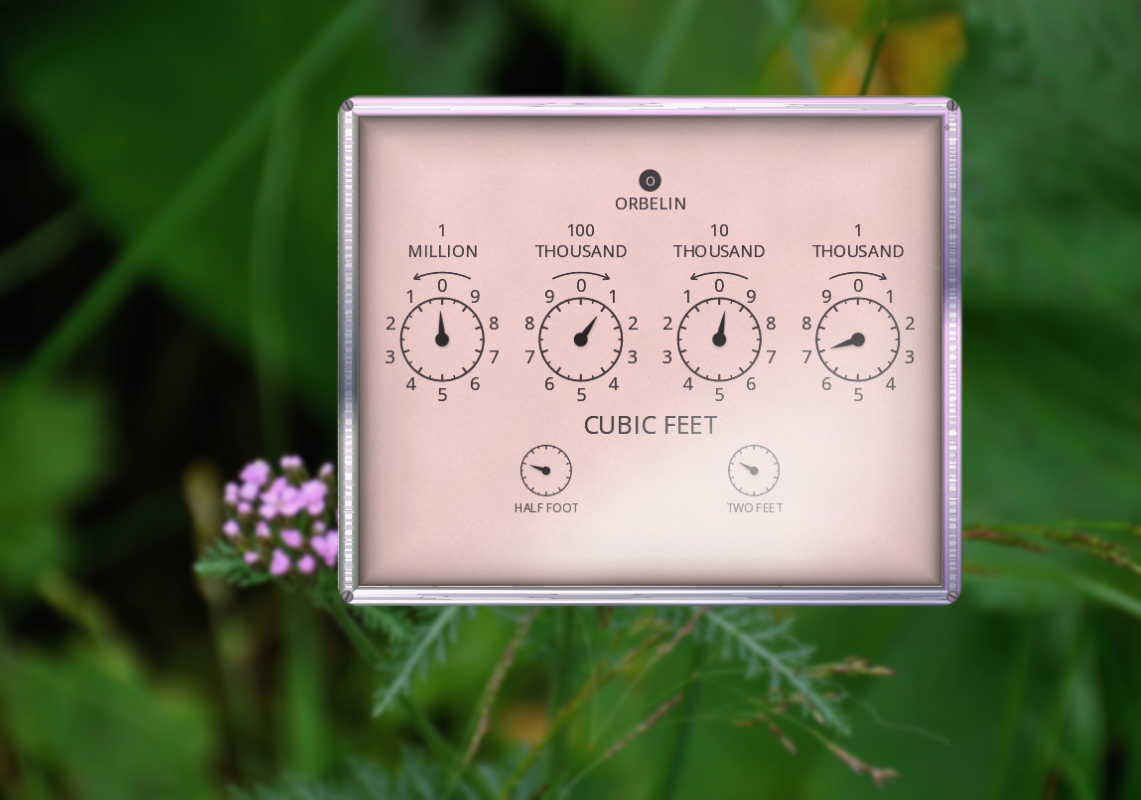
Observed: **9700** ft³
